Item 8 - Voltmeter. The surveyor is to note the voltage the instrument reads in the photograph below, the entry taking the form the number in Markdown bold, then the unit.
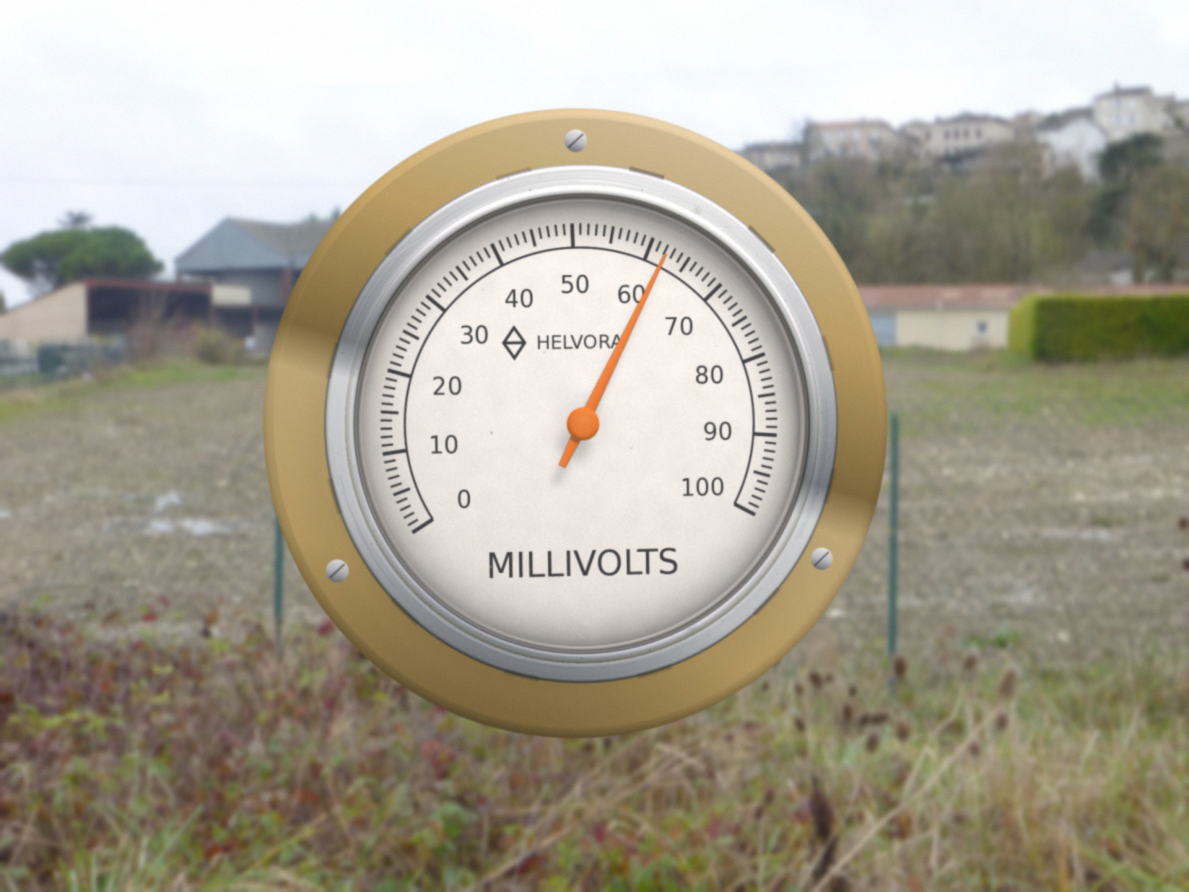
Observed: **62** mV
